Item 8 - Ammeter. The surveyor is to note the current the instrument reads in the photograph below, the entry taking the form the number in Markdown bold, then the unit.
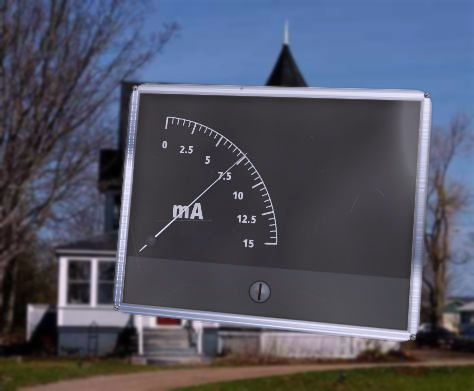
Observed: **7.5** mA
